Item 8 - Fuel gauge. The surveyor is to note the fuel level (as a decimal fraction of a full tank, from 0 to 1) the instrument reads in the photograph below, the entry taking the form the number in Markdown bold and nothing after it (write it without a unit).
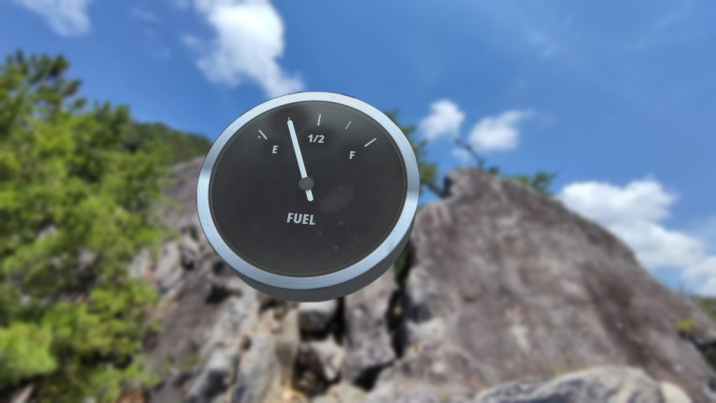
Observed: **0.25**
